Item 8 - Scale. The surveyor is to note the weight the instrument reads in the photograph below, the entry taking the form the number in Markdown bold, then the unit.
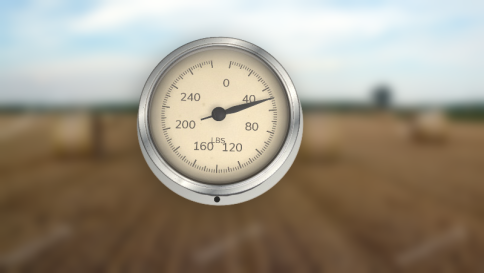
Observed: **50** lb
